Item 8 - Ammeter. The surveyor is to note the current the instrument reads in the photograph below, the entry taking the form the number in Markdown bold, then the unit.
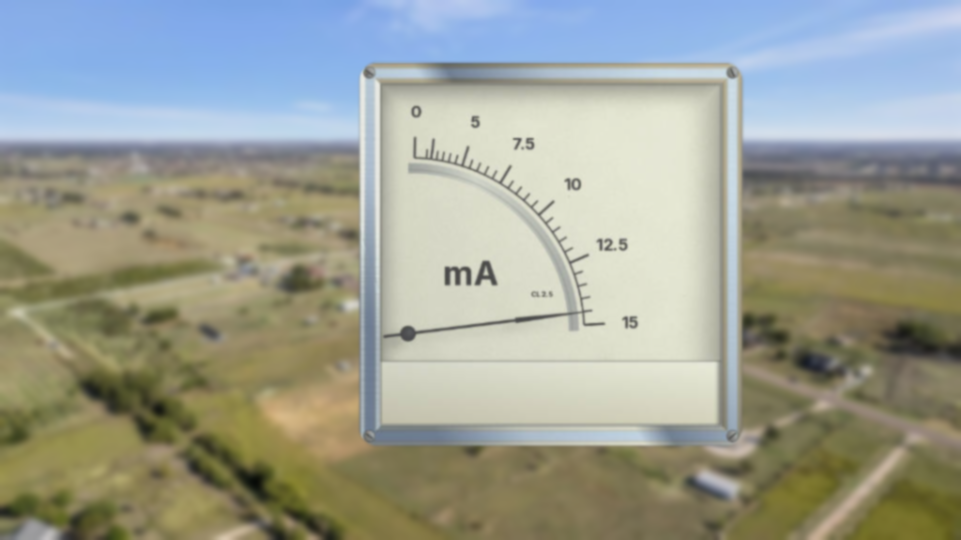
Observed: **14.5** mA
